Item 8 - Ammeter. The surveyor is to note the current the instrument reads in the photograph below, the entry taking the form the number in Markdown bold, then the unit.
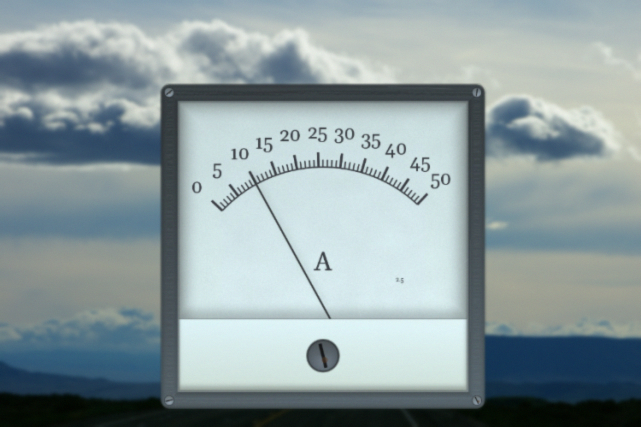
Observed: **10** A
